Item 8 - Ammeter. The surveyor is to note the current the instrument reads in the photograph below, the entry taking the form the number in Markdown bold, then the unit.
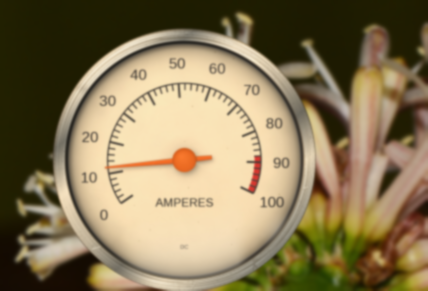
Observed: **12** A
